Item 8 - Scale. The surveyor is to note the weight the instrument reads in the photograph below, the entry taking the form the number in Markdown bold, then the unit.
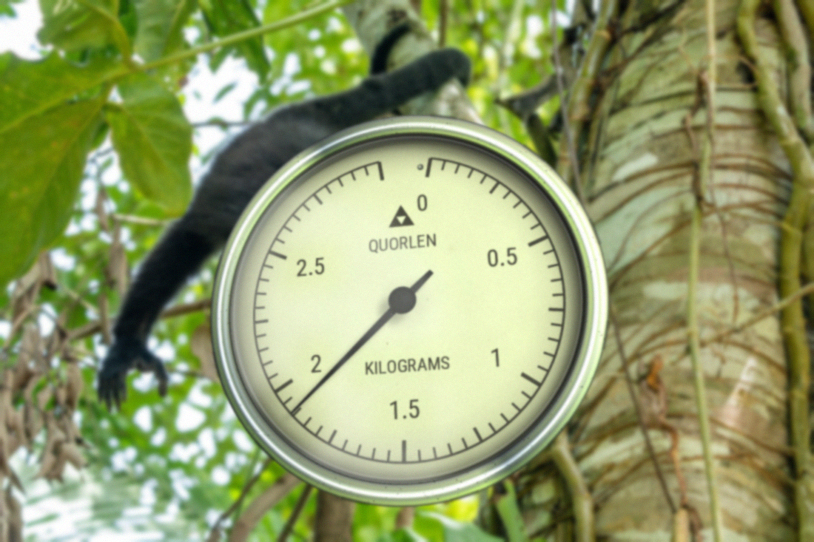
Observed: **1.9** kg
